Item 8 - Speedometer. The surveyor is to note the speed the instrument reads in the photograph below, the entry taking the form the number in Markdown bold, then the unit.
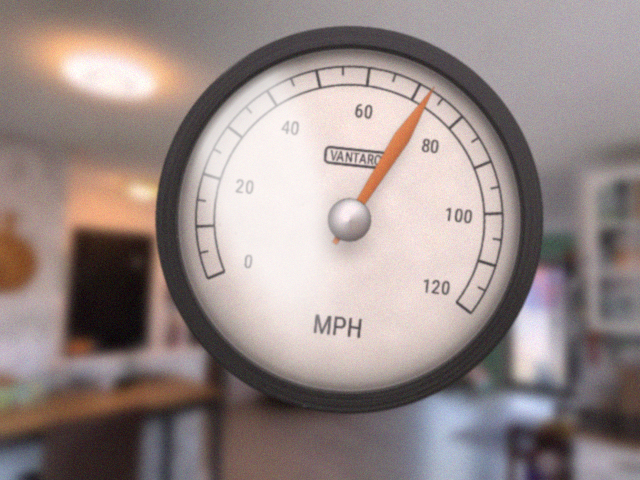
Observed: **72.5** mph
